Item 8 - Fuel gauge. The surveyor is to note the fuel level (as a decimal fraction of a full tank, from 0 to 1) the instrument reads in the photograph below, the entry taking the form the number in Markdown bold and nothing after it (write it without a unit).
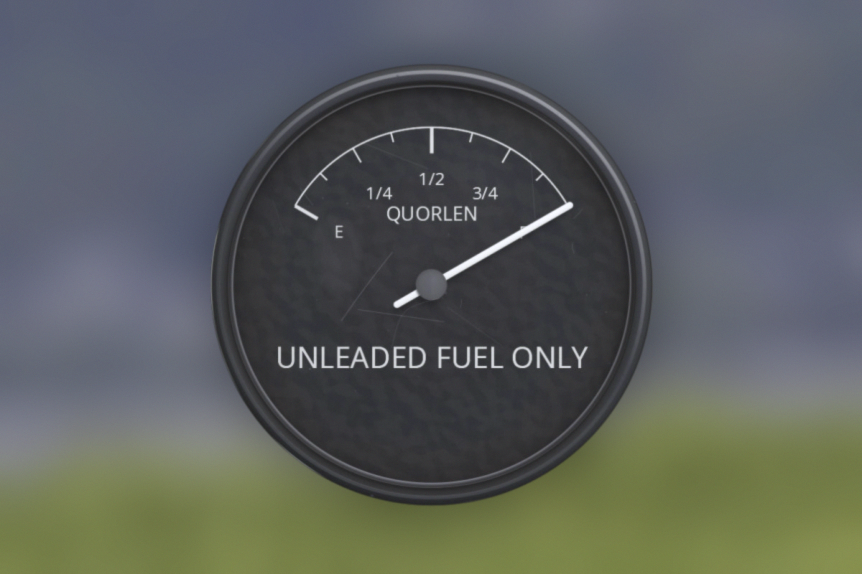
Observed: **1**
